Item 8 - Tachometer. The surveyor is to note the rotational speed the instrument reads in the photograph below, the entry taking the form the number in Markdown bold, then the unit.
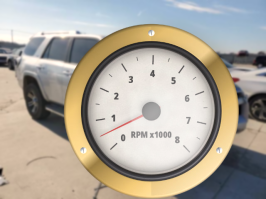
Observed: **500** rpm
